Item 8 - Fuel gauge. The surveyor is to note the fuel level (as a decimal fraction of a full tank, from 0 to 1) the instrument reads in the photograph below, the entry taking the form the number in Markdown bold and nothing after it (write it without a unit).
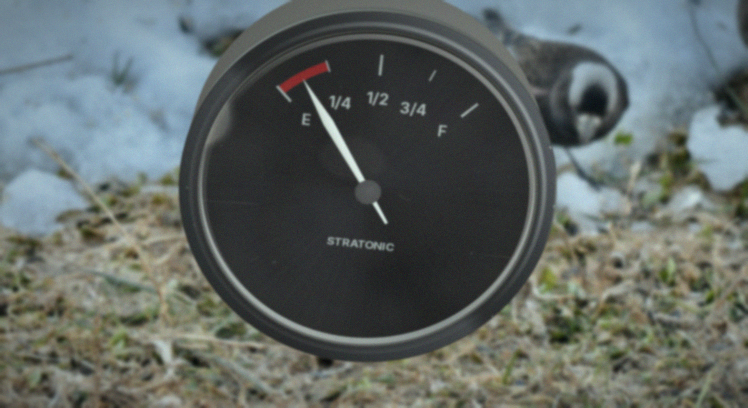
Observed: **0.125**
